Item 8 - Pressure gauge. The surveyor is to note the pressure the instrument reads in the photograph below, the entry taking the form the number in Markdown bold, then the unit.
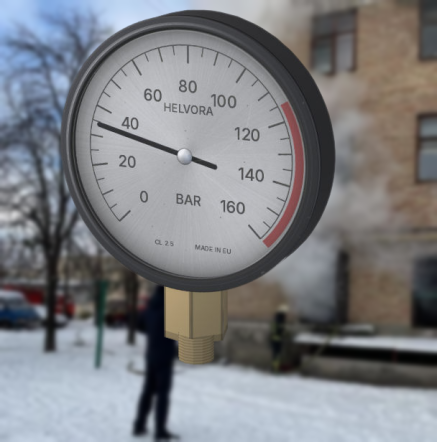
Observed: **35** bar
